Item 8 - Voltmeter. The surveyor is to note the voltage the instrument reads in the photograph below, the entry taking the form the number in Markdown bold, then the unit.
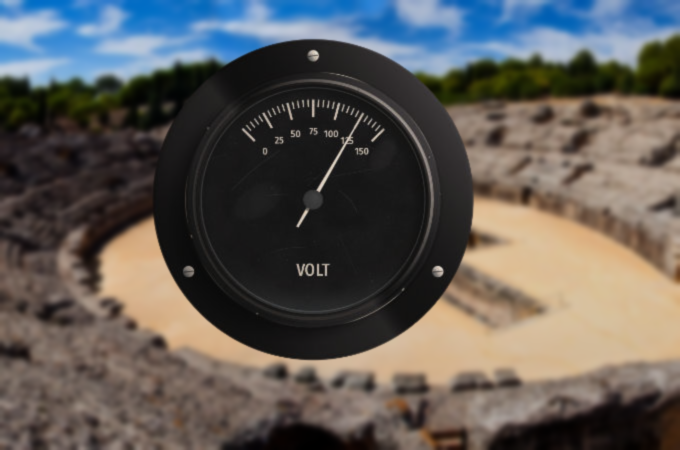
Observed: **125** V
